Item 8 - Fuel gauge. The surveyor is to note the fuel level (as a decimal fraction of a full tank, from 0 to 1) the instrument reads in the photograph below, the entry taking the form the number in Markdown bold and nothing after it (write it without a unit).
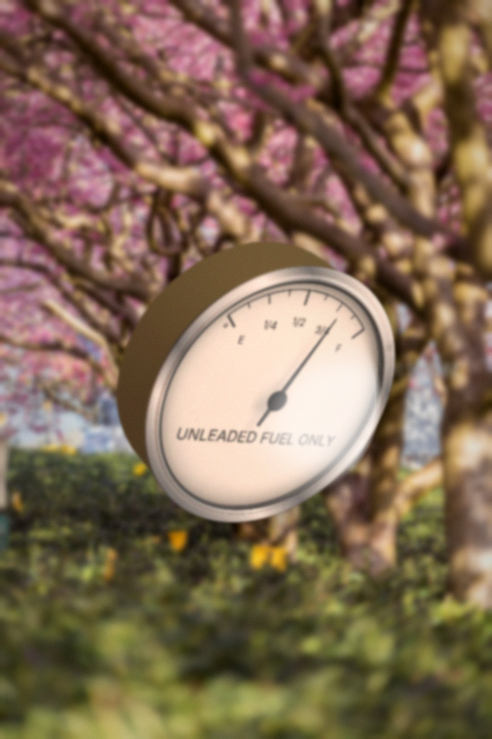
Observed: **0.75**
